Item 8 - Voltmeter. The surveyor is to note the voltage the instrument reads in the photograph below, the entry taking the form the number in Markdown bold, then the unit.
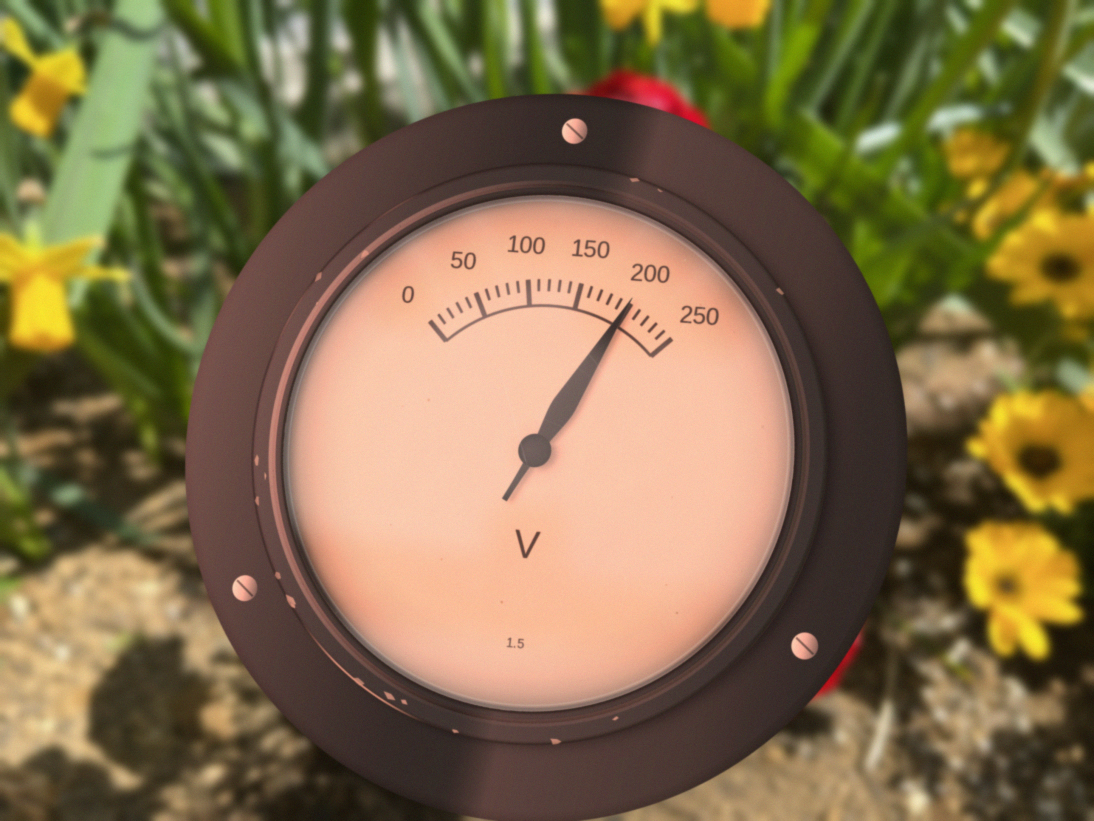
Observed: **200** V
